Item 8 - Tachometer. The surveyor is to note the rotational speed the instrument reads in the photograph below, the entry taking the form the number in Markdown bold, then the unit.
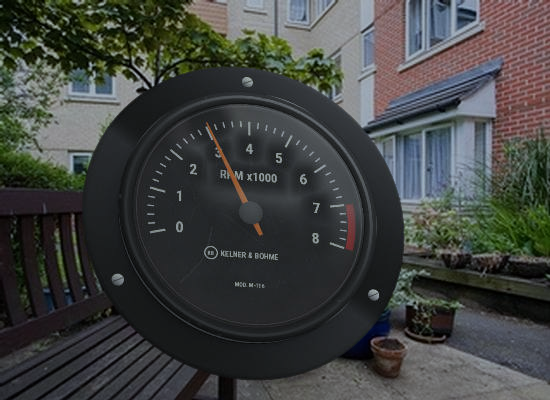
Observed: **3000** rpm
